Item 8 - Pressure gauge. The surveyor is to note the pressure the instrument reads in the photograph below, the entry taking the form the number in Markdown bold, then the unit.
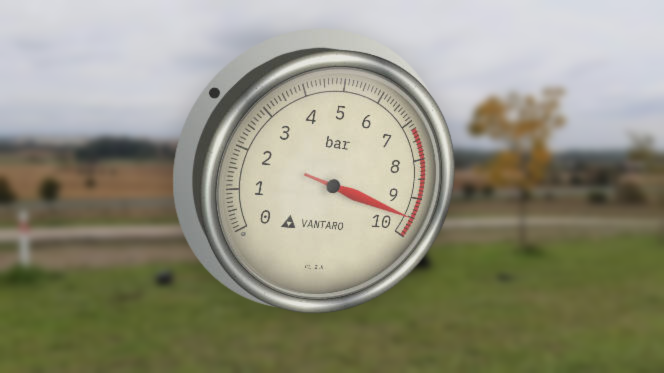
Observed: **9.5** bar
